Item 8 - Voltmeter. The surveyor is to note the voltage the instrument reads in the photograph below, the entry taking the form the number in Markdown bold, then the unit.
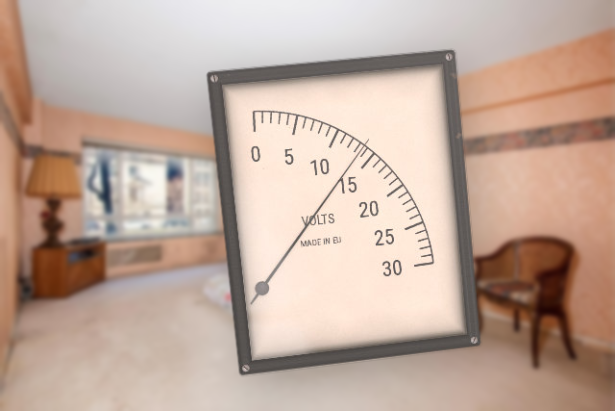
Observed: **13.5** V
